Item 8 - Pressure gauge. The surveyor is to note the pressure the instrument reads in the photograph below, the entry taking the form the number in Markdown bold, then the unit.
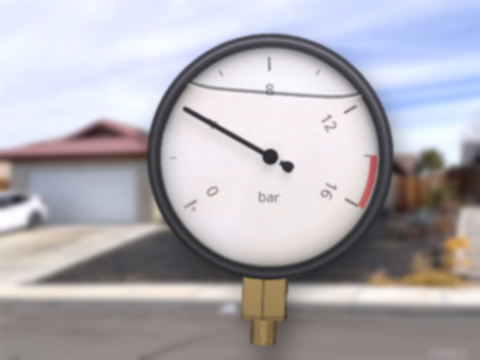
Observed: **4** bar
